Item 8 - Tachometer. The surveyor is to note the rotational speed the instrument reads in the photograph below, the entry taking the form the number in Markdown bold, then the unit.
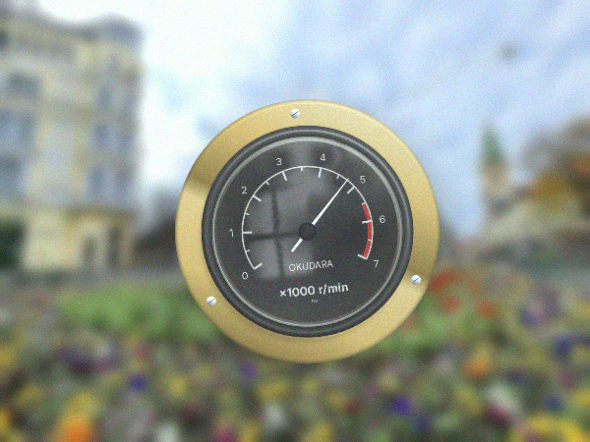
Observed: **4750** rpm
